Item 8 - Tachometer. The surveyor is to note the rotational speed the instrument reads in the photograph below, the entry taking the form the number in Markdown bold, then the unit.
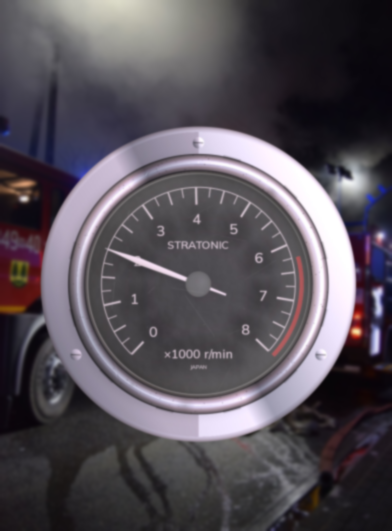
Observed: **2000** rpm
